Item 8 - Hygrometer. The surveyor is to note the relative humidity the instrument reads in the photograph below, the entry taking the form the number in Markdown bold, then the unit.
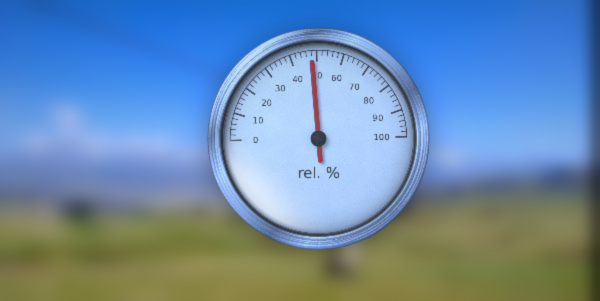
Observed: **48** %
